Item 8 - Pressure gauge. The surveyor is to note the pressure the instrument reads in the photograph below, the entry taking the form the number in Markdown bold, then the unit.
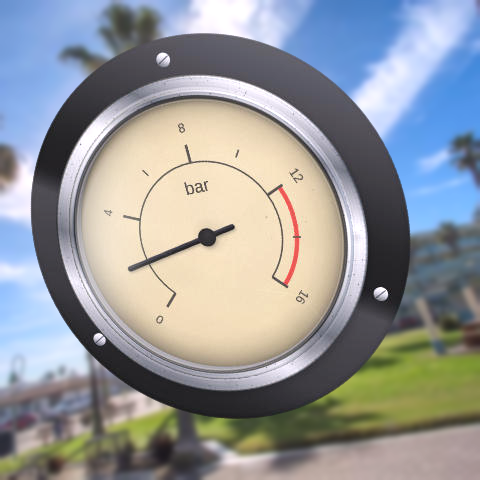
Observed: **2** bar
